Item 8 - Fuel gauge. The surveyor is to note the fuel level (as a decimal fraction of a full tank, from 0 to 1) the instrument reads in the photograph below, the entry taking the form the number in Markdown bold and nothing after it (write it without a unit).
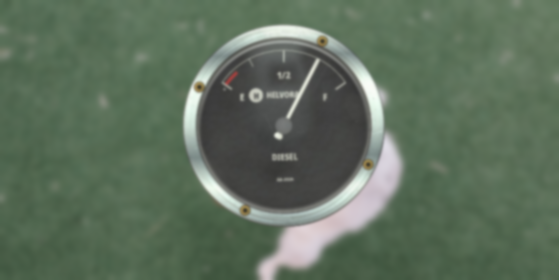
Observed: **0.75**
